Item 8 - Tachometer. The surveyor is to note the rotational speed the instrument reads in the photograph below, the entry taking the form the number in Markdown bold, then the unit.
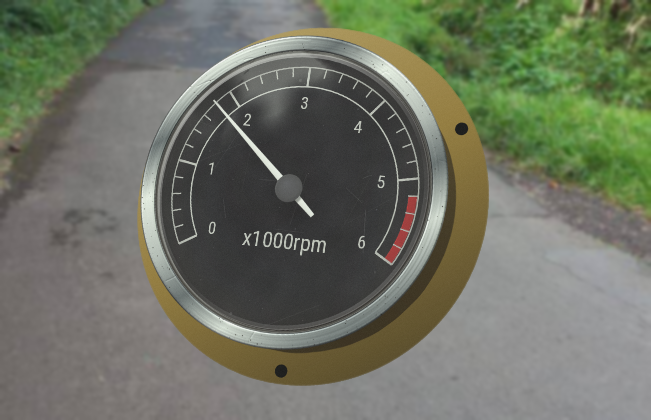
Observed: **1800** rpm
